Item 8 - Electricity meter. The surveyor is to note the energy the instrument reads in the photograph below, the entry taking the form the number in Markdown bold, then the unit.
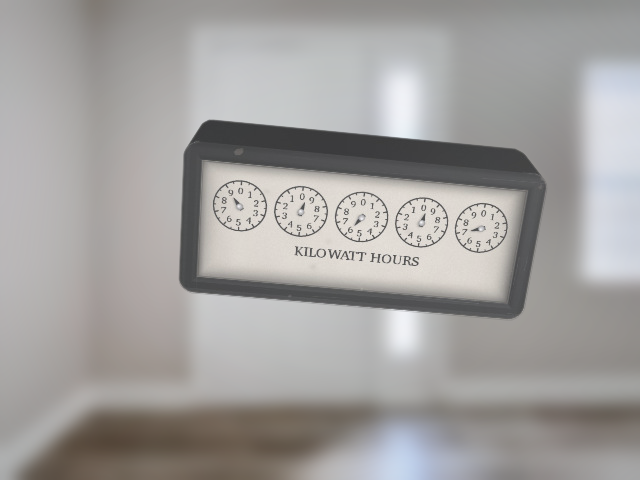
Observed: **89597** kWh
